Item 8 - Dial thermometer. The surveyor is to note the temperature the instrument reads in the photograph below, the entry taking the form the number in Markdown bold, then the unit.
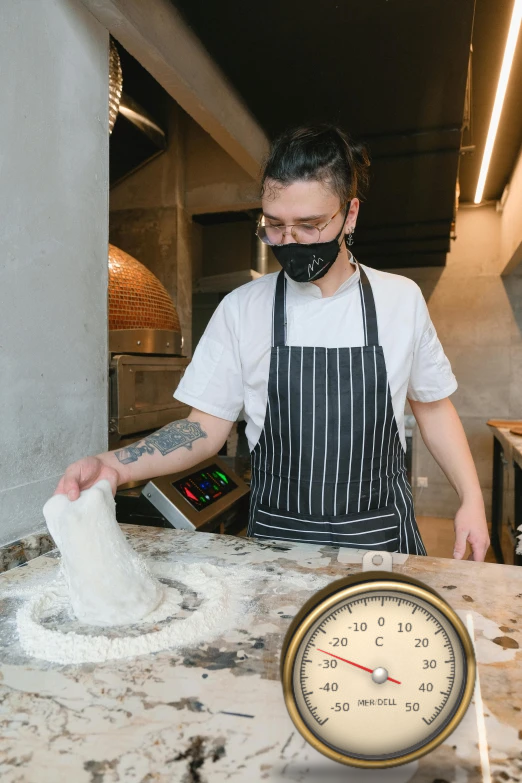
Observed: **-25** °C
